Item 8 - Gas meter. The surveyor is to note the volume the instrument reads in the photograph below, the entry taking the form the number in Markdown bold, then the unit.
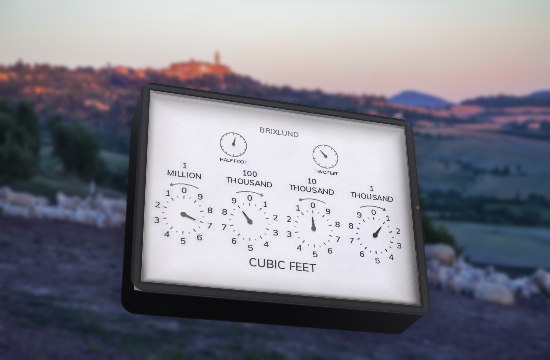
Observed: **690100** ft³
